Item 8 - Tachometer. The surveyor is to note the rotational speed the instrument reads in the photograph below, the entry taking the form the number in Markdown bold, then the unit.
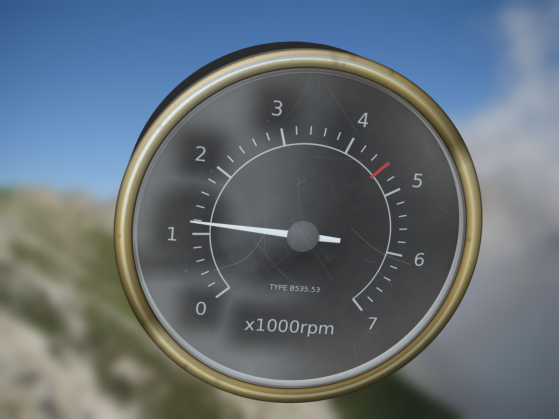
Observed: **1200** rpm
